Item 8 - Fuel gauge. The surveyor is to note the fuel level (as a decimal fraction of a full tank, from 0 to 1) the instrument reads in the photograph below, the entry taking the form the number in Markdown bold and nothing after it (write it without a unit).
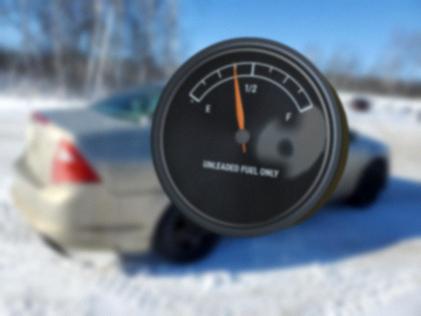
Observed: **0.375**
